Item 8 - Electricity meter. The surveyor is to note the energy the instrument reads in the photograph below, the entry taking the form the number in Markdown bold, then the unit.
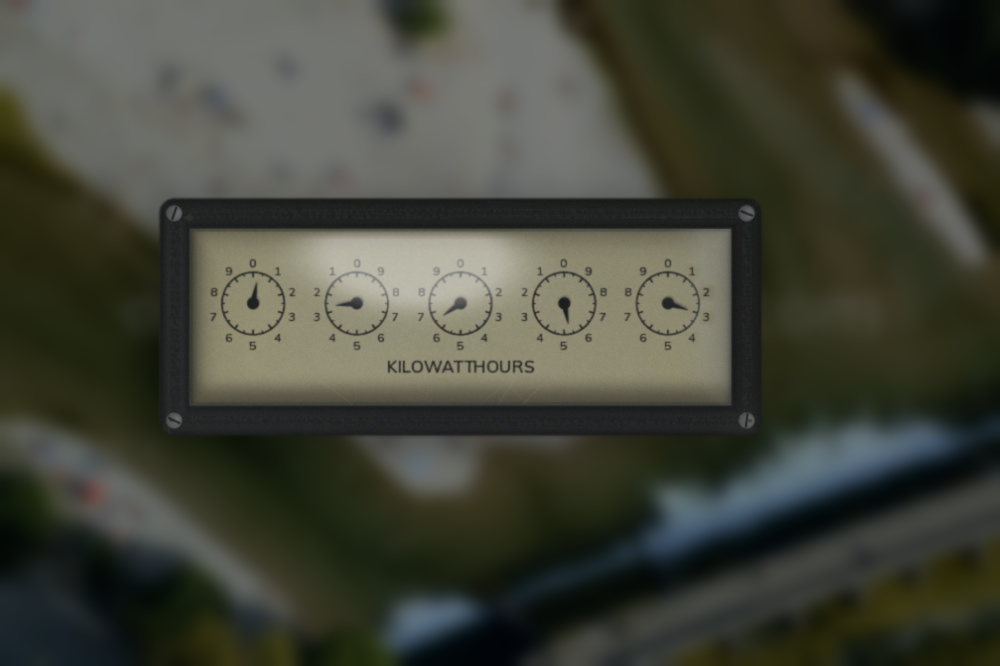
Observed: **2653** kWh
